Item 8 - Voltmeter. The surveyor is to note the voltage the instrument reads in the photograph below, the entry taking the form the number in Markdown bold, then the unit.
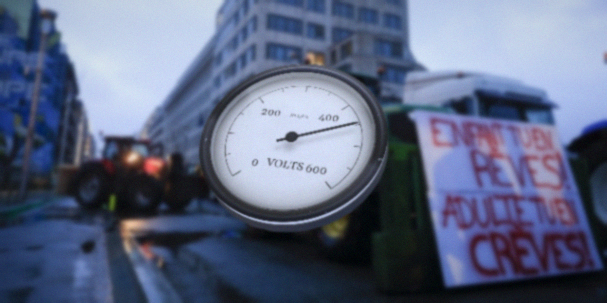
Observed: **450** V
